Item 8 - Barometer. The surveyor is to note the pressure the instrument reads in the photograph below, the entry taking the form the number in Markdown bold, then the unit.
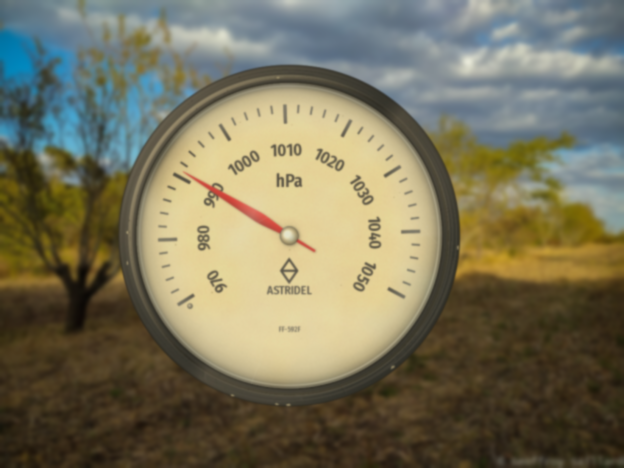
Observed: **991** hPa
